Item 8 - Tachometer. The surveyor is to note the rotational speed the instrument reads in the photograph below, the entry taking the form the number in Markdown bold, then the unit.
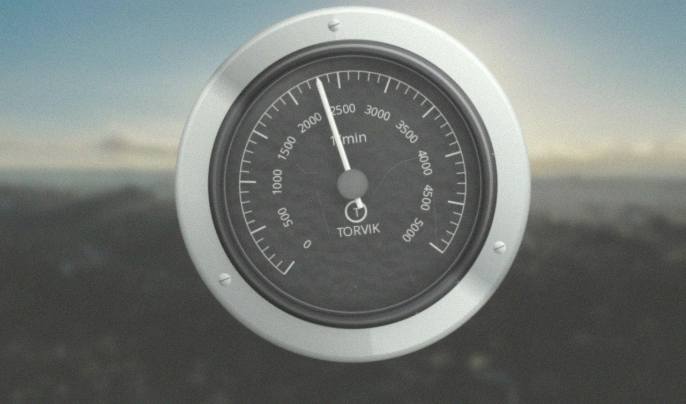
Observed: **2300** rpm
